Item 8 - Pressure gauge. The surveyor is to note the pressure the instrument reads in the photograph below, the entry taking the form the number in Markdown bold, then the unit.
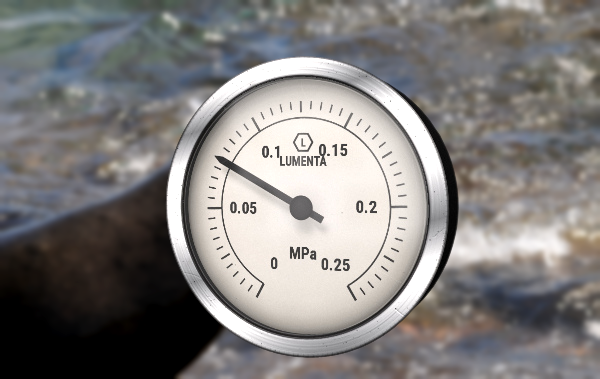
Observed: **0.075** MPa
